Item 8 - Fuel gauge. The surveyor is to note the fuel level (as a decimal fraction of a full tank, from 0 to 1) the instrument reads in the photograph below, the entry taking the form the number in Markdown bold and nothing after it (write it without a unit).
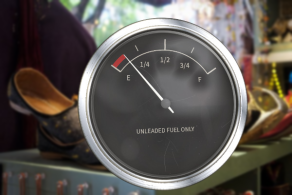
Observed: **0.125**
